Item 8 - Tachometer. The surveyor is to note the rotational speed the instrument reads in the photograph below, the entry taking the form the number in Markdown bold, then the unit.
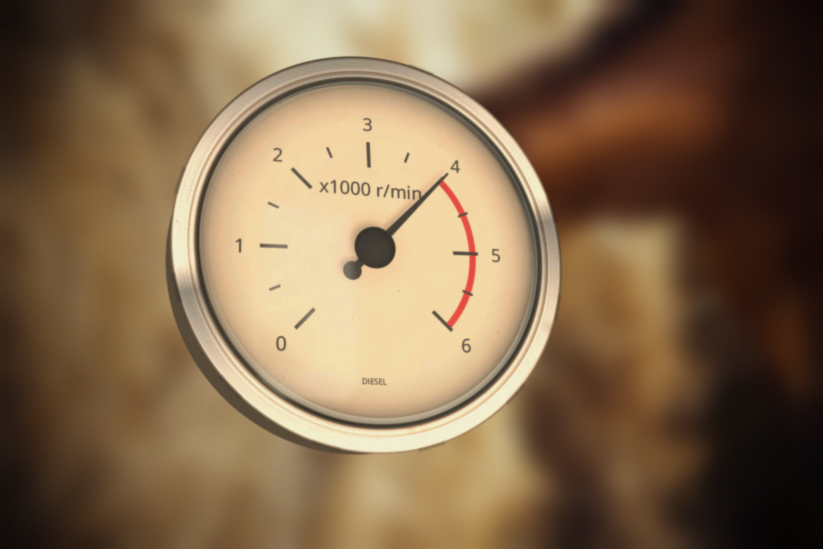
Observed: **4000** rpm
